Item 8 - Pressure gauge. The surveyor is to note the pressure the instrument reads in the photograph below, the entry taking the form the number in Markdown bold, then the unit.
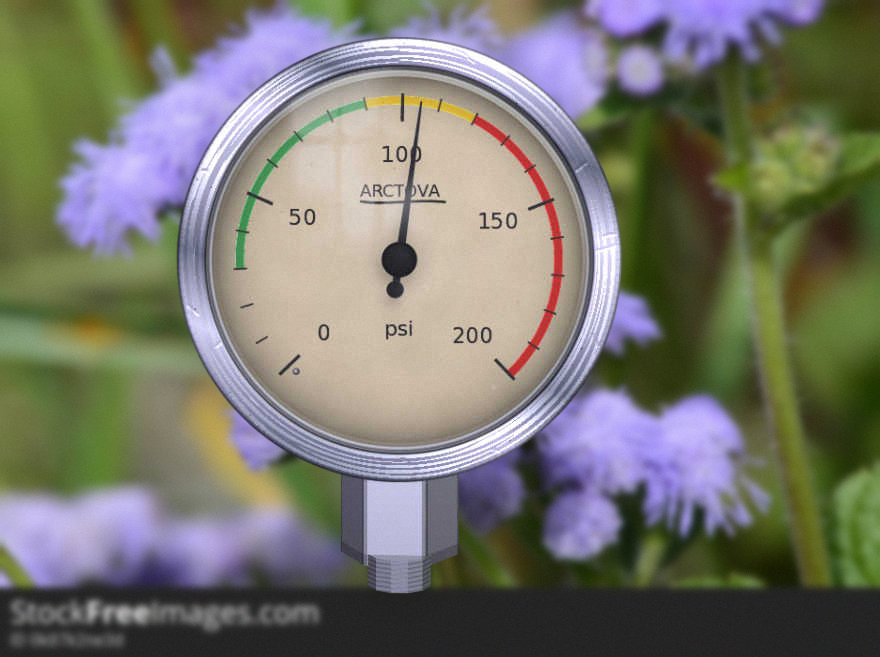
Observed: **105** psi
